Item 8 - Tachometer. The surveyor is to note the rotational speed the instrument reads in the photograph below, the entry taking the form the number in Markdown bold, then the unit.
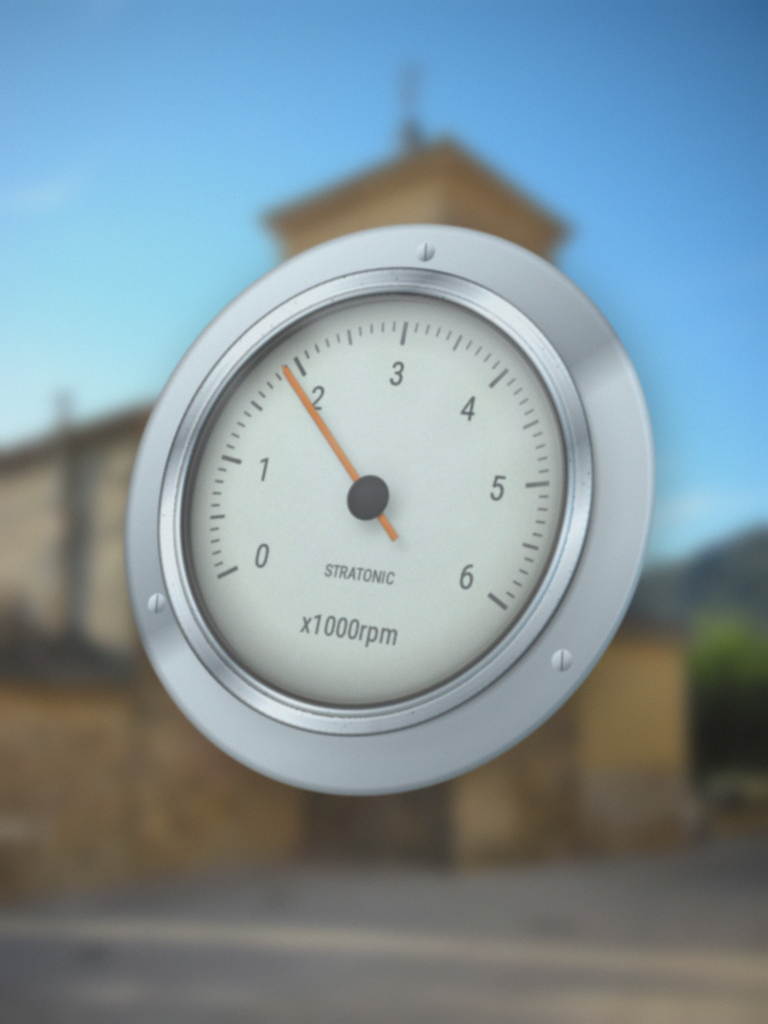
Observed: **1900** rpm
